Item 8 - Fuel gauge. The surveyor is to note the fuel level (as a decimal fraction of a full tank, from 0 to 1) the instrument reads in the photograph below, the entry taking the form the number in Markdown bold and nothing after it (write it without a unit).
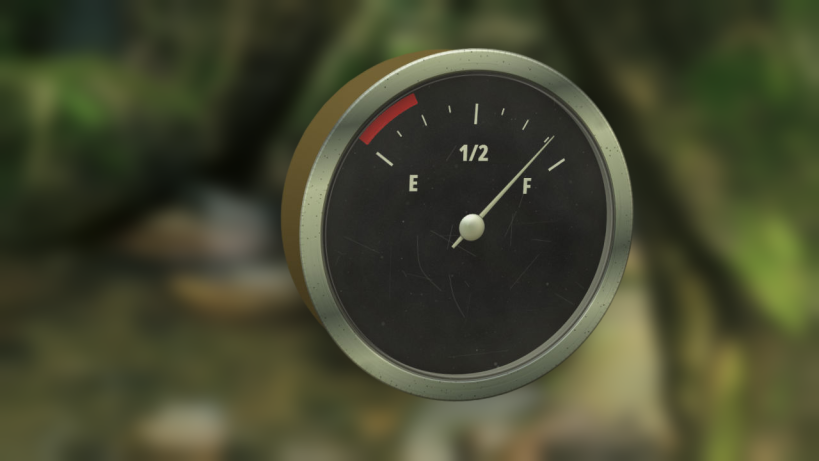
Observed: **0.875**
